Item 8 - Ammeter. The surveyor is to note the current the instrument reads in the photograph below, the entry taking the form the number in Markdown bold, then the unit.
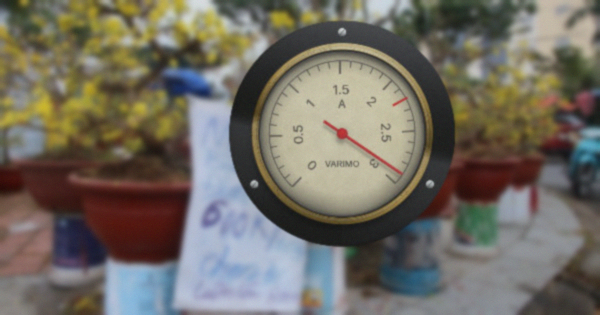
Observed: **2.9** A
